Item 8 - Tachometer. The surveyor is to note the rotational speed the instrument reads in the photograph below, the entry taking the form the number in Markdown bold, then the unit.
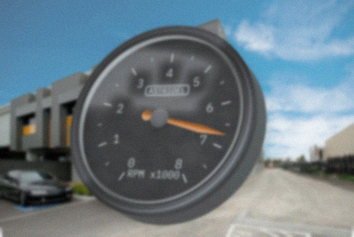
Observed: **6750** rpm
